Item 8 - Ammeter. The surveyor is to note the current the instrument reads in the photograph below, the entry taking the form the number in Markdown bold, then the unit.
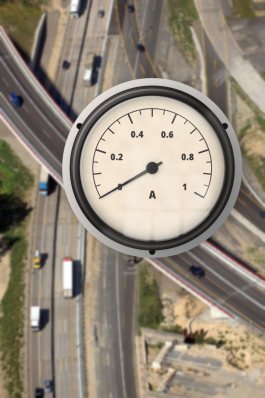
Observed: **0** A
